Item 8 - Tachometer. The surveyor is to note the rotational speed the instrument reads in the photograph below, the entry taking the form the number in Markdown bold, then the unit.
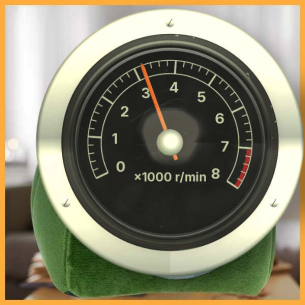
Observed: **3200** rpm
